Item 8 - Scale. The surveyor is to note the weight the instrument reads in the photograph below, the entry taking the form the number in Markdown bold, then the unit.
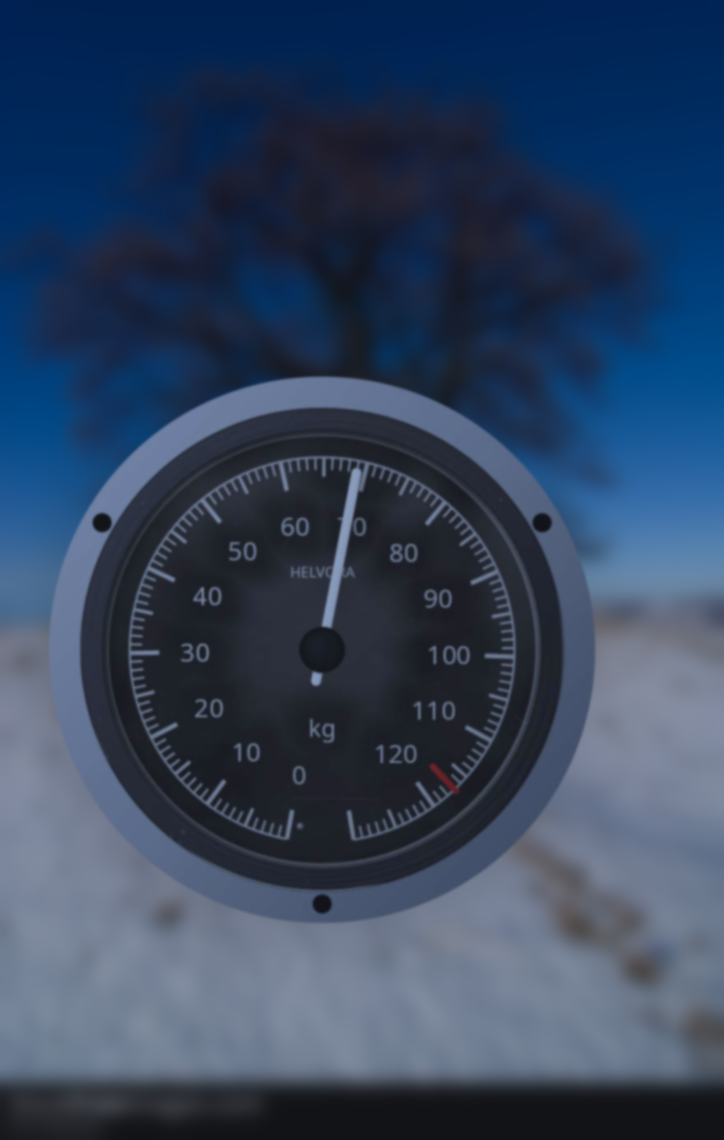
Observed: **69** kg
